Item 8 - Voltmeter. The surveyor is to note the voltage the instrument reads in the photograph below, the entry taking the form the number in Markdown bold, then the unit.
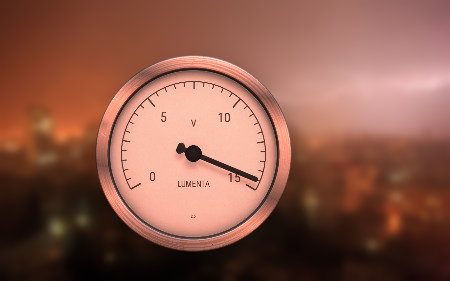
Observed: **14.5** V
